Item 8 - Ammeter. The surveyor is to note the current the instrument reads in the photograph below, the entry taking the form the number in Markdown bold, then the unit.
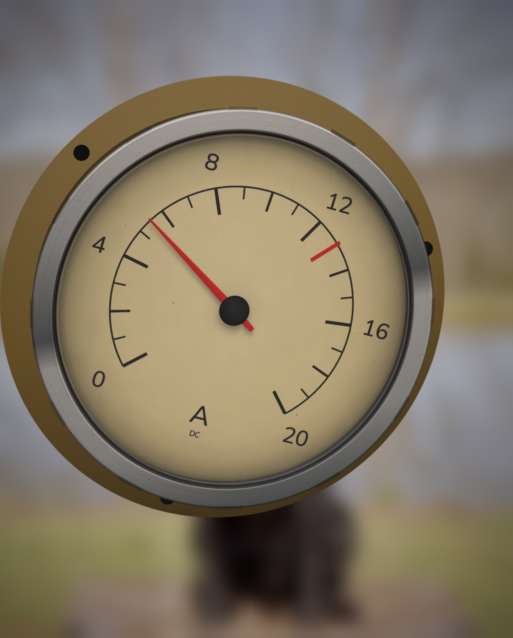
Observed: **5.5** A
